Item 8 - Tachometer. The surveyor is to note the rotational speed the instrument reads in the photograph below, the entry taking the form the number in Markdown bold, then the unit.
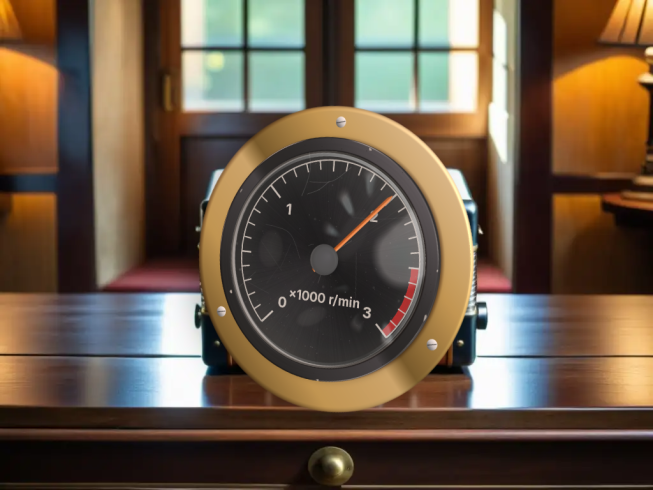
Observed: **2000** rpm
